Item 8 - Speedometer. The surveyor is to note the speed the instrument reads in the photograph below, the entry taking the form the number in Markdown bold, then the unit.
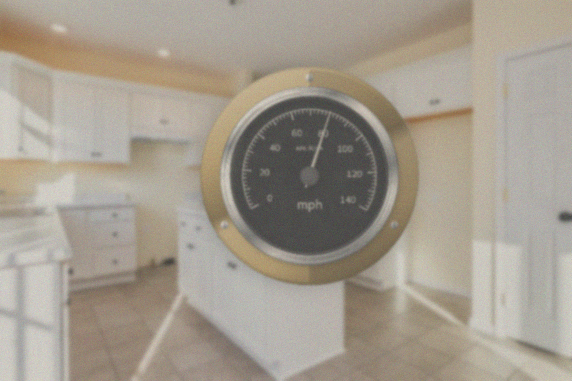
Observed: **80** mph
